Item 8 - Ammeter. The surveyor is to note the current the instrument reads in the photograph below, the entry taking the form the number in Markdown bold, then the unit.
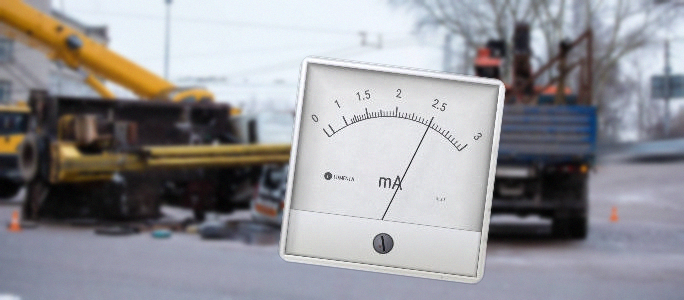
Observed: **2.5** mA
